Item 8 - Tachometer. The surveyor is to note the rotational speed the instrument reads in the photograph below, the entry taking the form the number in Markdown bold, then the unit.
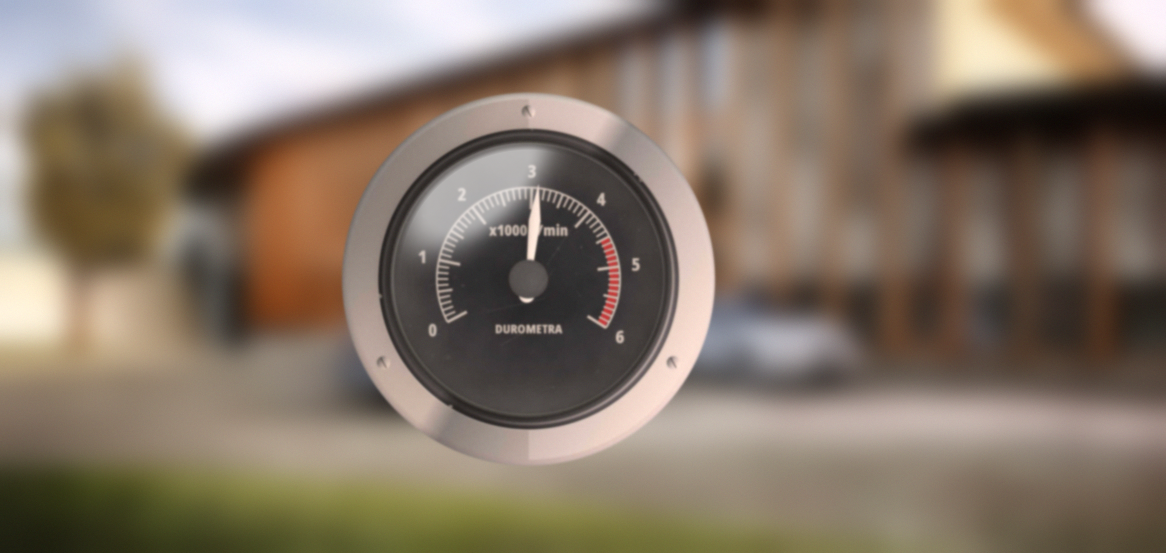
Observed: **3100** rpm
